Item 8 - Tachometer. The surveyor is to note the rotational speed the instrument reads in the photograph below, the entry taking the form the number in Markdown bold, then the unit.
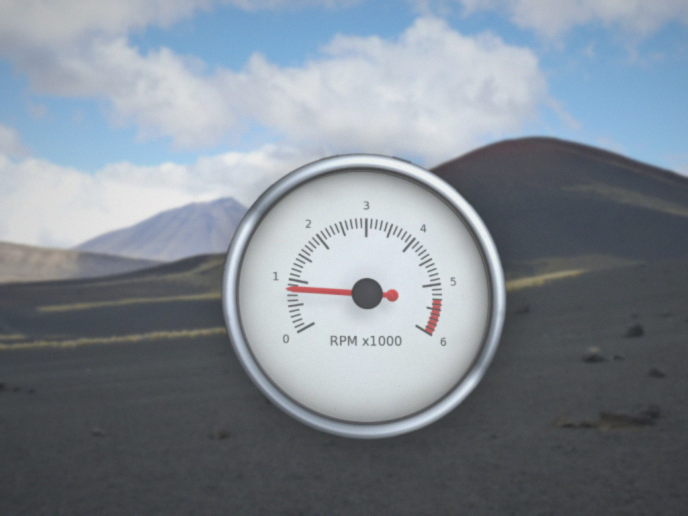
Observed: **800** rpm
